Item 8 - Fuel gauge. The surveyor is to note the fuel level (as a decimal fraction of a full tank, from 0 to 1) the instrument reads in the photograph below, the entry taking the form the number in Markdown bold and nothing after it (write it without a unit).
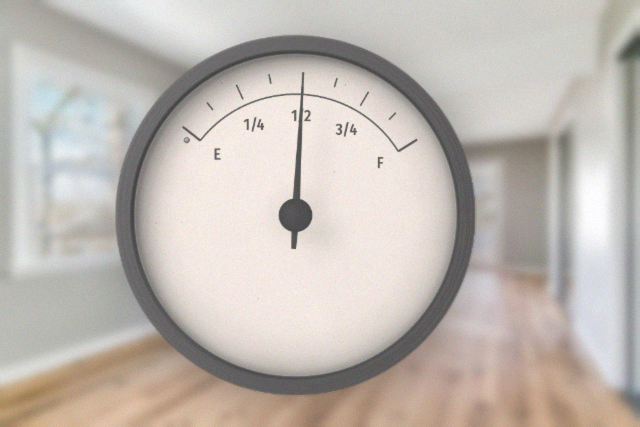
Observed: **0.5**
